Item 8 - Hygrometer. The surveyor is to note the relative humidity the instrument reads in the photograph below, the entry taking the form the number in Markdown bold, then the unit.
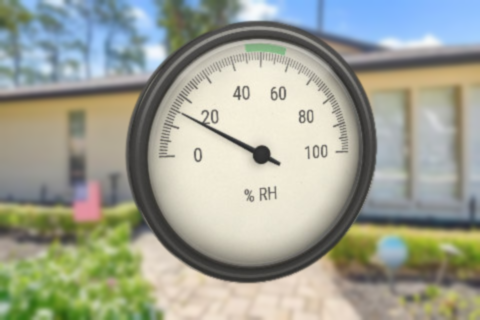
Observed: **15** %
